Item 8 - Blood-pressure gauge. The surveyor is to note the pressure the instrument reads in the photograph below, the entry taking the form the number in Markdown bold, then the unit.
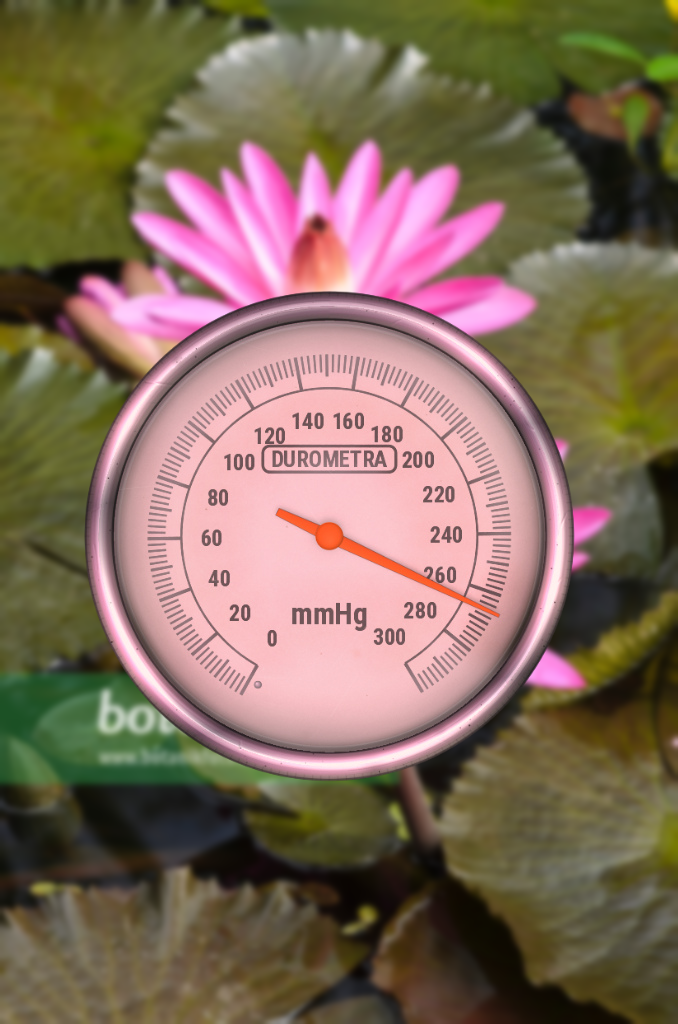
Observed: **266** mmHg
